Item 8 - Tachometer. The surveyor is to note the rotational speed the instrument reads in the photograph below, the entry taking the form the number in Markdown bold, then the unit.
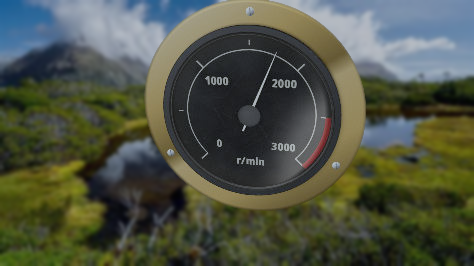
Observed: **1750** rpm
